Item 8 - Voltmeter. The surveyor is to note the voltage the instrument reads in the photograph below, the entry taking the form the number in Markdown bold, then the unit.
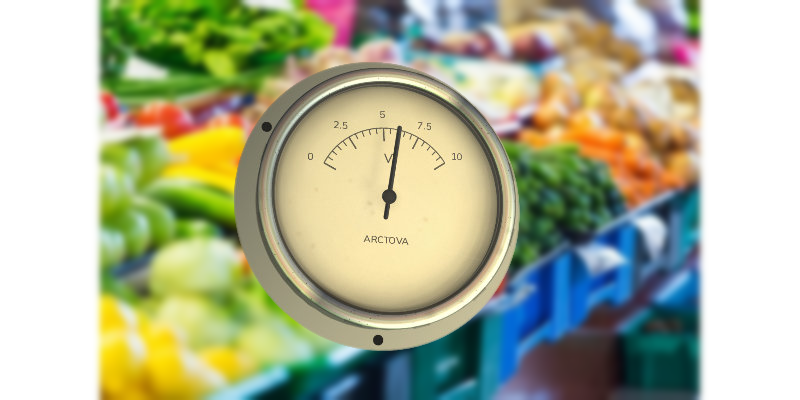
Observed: **6** V
